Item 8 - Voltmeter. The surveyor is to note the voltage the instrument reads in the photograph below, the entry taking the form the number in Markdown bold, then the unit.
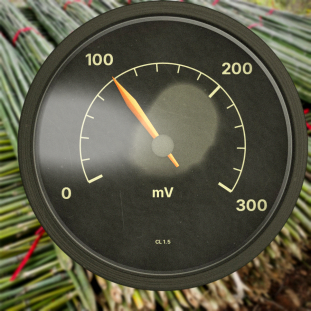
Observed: **100** mV
